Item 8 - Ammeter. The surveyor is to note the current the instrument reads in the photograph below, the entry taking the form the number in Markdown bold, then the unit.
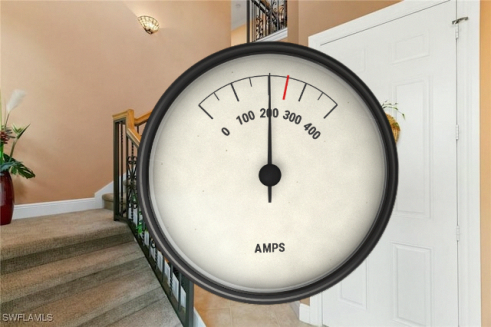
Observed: **200** A
